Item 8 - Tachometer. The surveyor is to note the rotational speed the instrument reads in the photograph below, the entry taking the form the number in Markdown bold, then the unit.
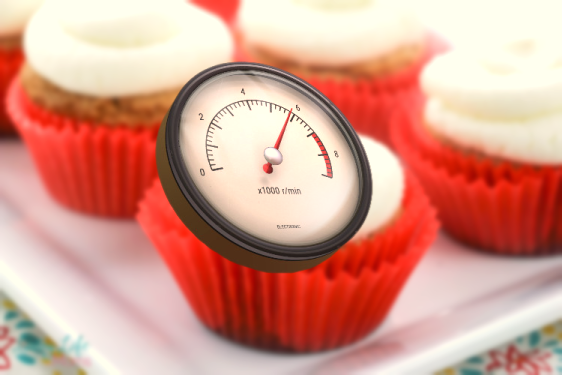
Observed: **5800** rpm
